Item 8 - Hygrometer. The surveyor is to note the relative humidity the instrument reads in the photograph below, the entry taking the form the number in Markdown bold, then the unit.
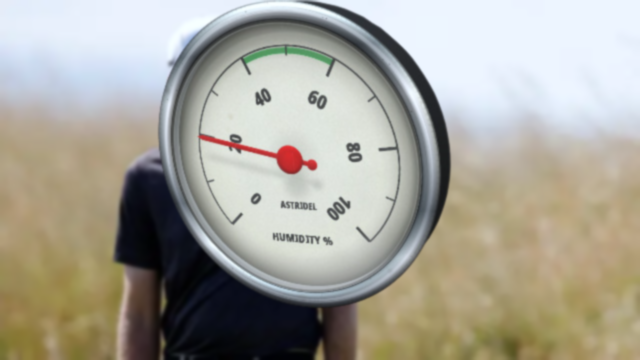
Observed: **20** %
